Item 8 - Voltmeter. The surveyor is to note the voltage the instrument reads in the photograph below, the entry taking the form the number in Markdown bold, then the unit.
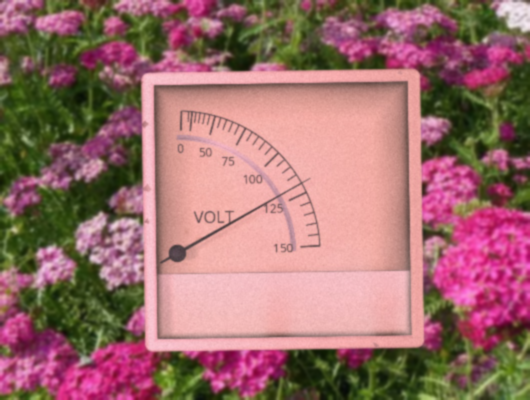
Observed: **120** V
